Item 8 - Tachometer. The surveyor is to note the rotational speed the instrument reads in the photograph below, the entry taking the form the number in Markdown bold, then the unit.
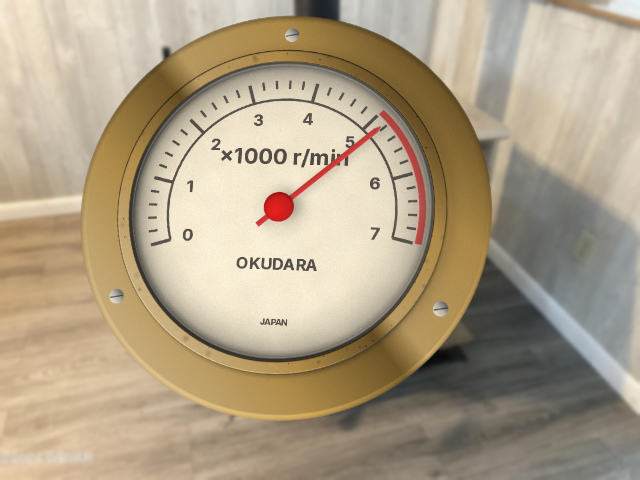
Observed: **5200** rpm
